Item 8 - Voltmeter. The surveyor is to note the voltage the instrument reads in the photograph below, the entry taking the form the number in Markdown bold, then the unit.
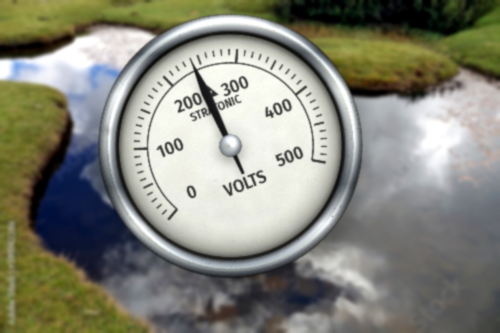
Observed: **240** V
